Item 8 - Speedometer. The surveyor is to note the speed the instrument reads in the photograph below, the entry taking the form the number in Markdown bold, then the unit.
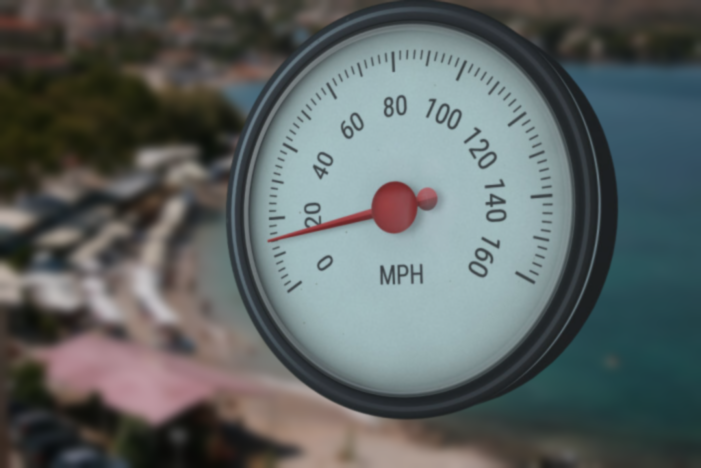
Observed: **14** mph
